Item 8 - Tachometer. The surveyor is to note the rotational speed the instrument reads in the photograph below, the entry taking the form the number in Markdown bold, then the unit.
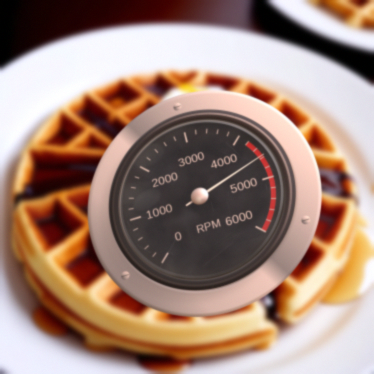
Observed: **4600** rpm
